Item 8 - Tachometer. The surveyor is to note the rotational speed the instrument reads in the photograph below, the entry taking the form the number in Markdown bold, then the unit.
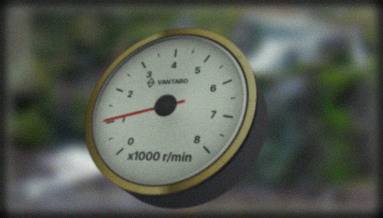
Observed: **1000** rpm
